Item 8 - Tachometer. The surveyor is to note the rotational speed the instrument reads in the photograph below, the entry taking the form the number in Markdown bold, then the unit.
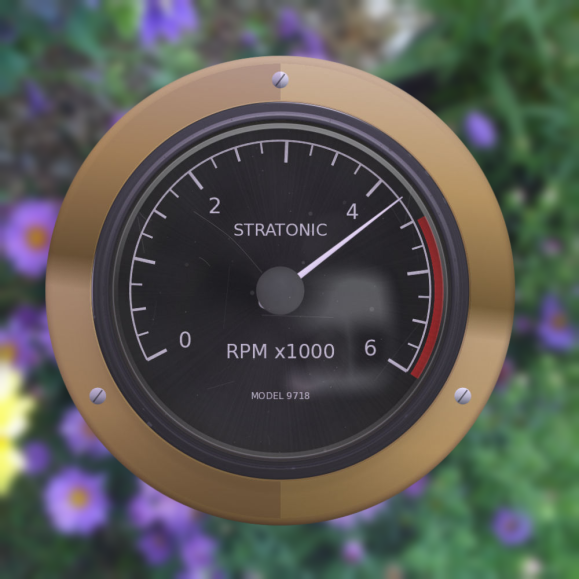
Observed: **4250** rpm
